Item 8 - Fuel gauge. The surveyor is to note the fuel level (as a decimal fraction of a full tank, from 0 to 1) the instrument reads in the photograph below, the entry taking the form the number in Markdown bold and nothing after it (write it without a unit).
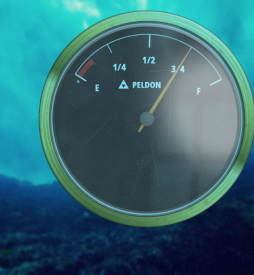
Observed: **0.75**
